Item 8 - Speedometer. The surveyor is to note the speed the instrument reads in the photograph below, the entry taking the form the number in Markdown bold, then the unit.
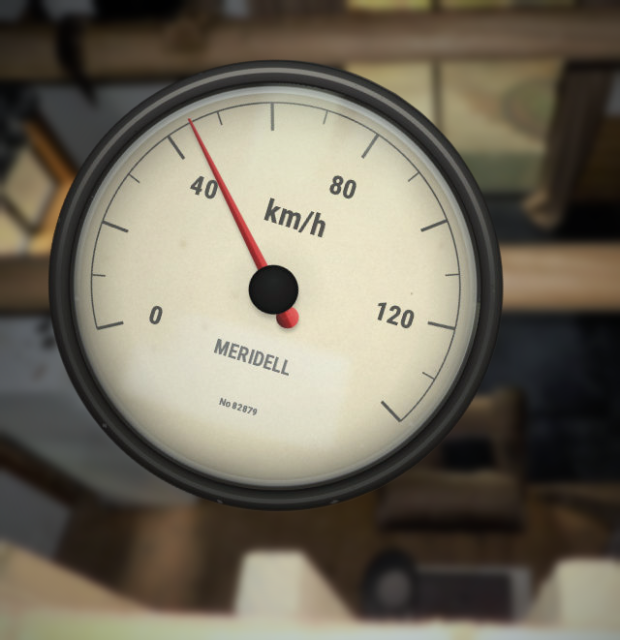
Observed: **45** km/h
